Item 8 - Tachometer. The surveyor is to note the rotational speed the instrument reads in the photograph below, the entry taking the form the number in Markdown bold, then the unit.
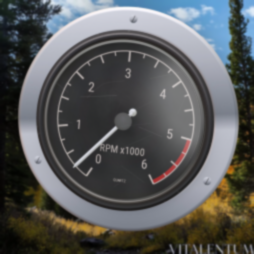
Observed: **250** rpm
